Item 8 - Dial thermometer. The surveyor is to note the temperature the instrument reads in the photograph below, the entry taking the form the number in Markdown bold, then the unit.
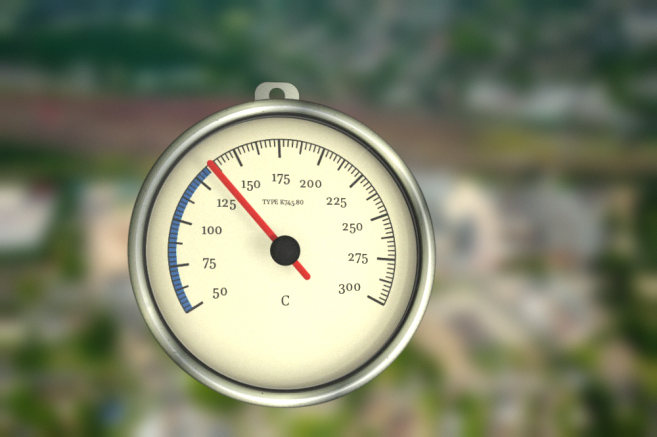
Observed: **135** °C
